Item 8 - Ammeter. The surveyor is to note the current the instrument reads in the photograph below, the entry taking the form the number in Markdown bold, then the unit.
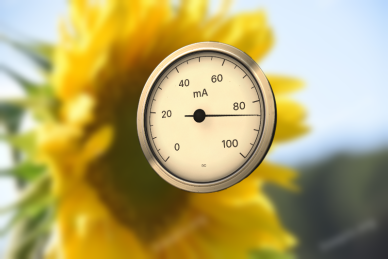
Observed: **85** mA
